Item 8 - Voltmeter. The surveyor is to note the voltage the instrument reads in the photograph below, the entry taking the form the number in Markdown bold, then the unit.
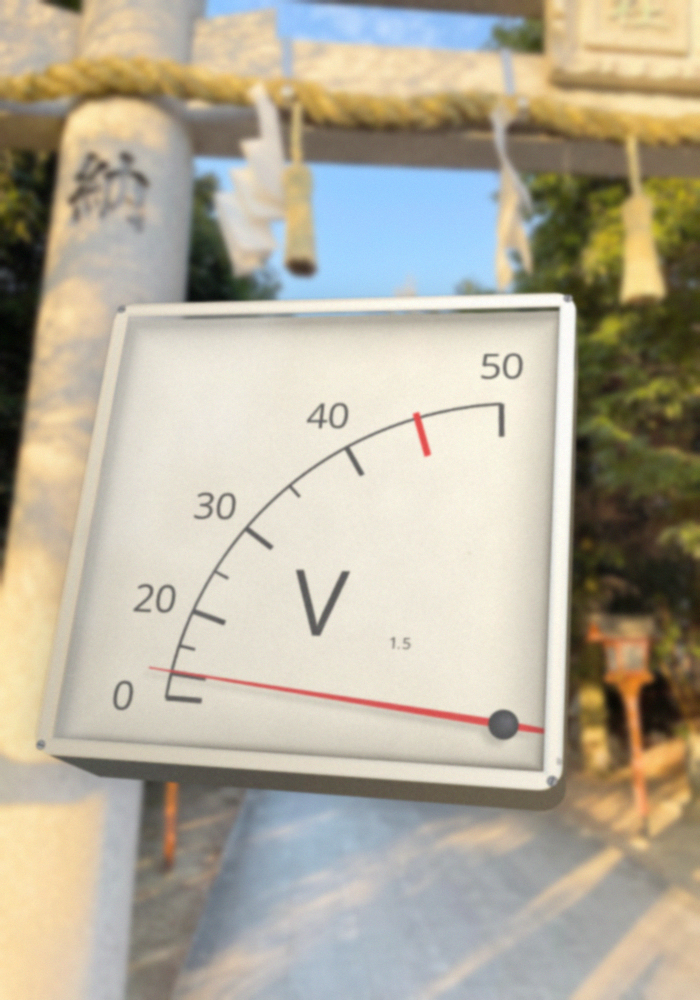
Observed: **10** V
